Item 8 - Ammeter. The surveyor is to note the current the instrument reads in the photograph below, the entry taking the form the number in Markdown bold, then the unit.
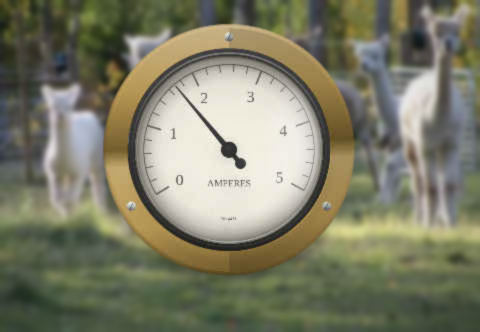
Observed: **1.7** A
